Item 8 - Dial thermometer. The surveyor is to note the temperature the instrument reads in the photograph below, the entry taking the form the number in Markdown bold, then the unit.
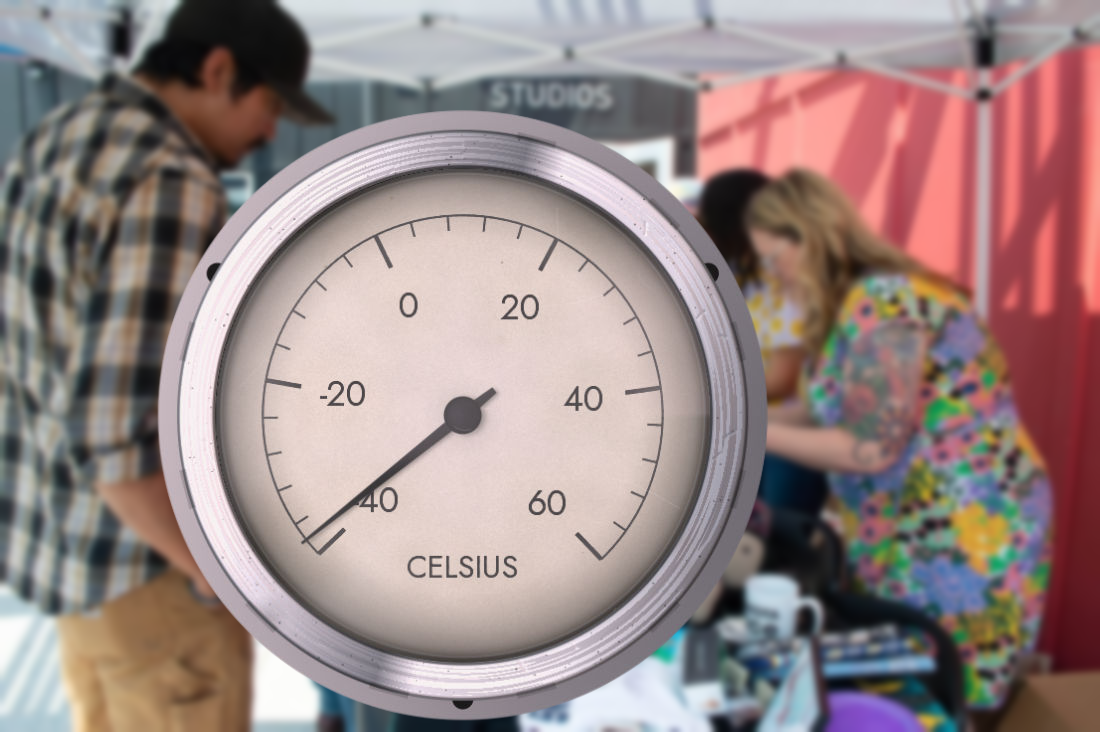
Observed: **-38** °C
